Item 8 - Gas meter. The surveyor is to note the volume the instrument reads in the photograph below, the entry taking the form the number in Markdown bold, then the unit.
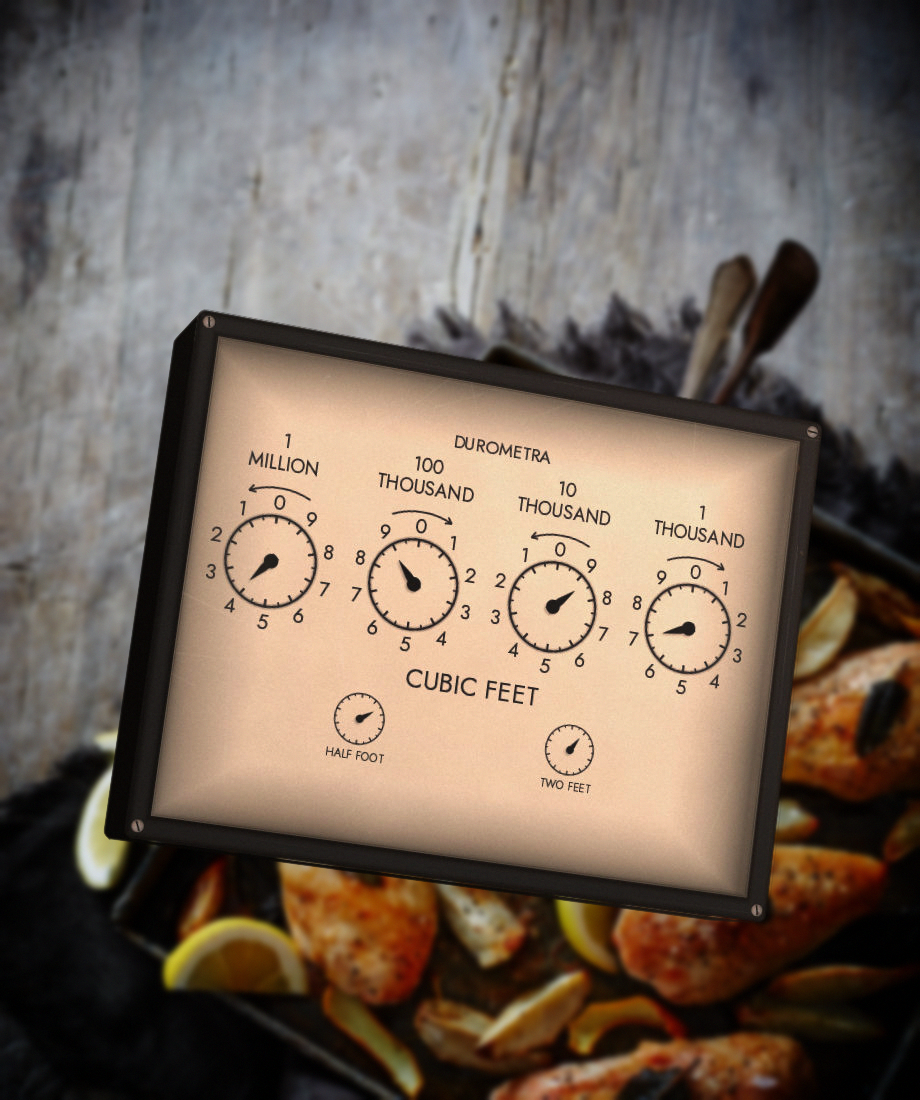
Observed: **388700** ft³
